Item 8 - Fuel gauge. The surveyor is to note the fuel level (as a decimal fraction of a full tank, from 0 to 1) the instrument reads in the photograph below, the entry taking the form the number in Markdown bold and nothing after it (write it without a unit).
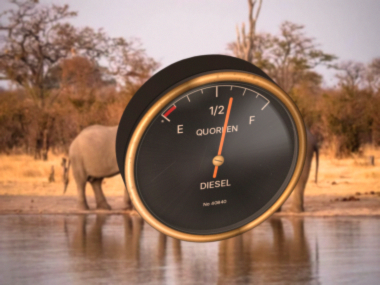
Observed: **0.625**
